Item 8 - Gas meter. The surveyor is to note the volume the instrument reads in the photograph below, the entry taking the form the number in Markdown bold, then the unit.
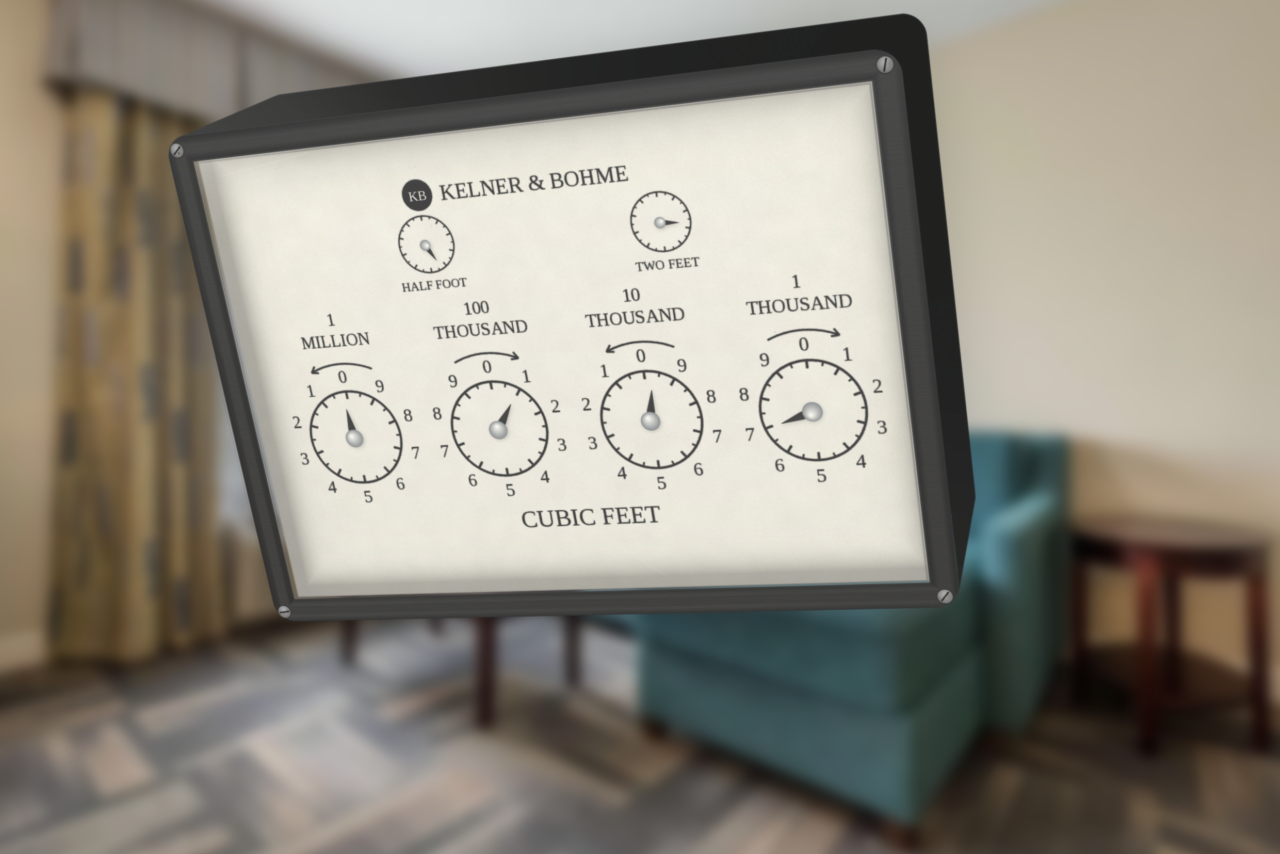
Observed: **9700** ft³
